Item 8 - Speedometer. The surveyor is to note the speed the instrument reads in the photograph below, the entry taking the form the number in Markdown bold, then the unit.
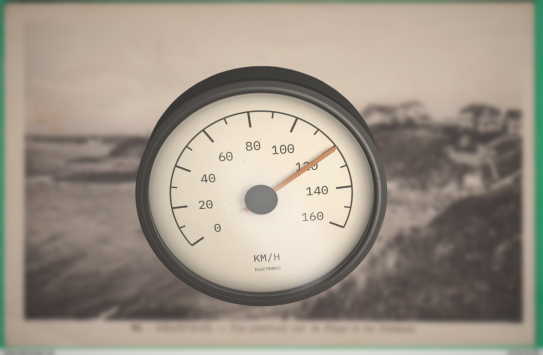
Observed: **120** km/h
